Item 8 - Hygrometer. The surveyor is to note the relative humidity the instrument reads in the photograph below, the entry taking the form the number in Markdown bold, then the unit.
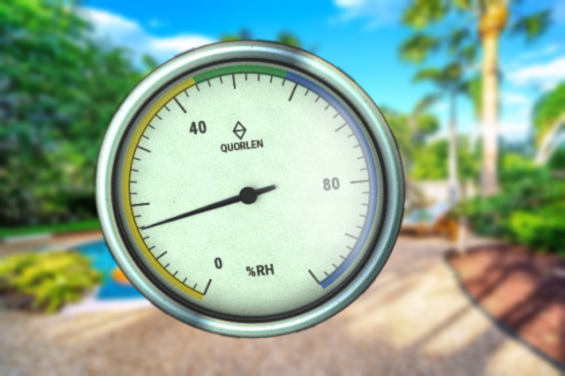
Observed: **16** %
